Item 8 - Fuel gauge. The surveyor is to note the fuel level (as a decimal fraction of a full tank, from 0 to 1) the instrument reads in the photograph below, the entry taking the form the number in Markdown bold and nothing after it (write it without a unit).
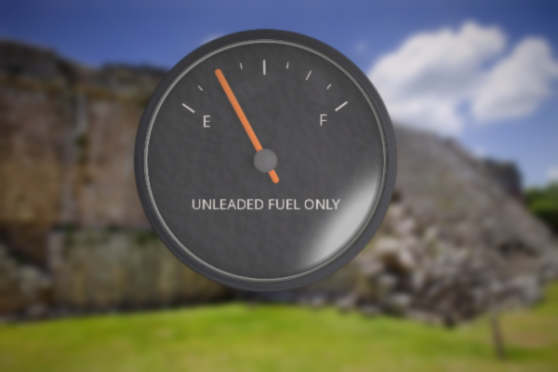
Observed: **0.25**
